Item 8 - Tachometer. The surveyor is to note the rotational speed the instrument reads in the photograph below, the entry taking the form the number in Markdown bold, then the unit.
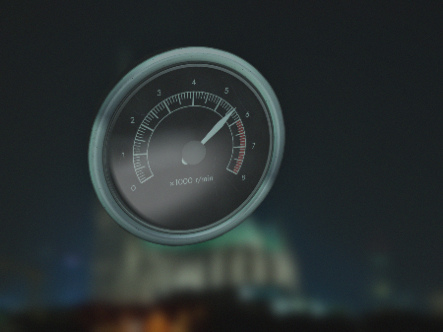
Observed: **5500** rpm
